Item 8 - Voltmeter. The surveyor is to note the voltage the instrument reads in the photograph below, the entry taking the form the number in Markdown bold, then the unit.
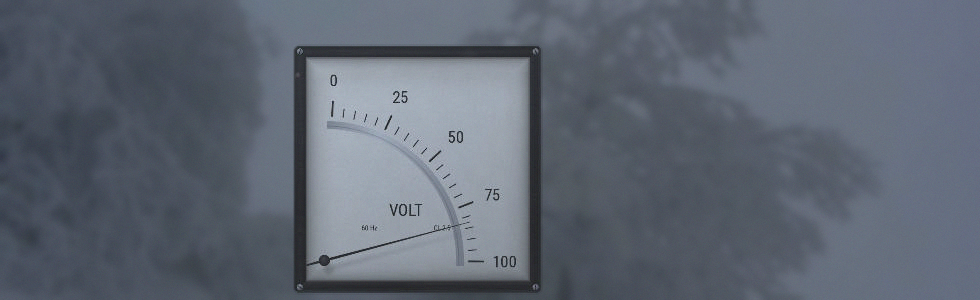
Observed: **82.5** V
